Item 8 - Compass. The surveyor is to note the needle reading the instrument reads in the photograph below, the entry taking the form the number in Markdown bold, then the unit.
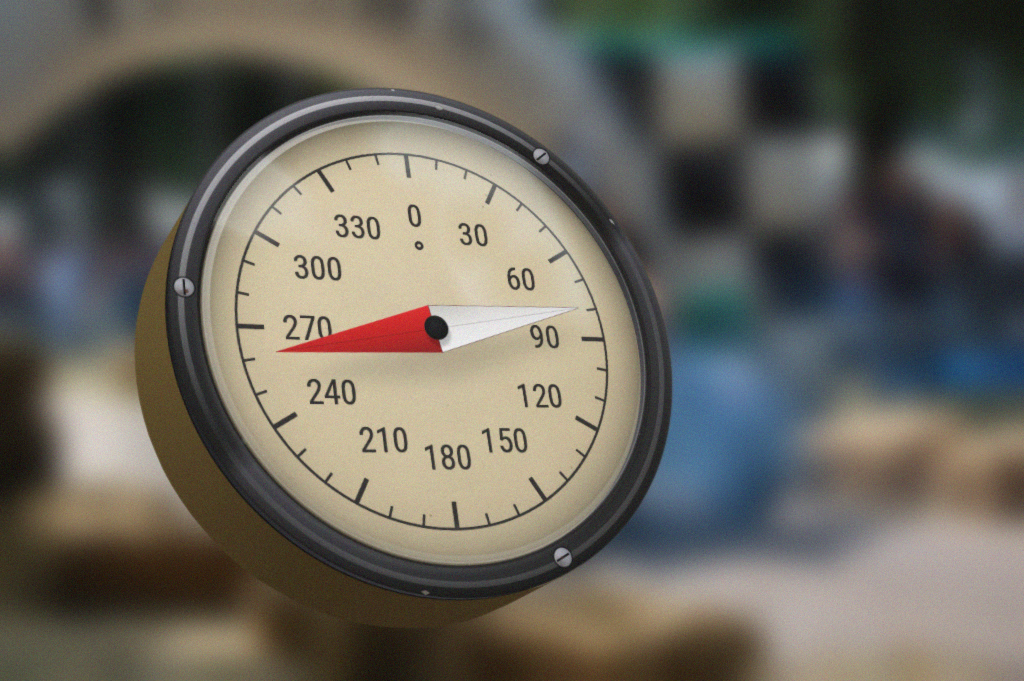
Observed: **260** °
